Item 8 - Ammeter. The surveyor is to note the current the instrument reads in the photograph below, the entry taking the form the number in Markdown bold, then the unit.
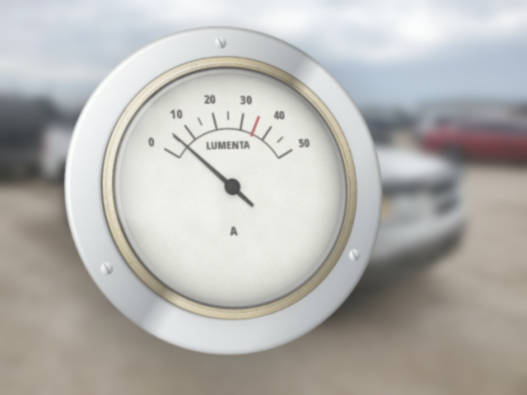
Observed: **5** A
